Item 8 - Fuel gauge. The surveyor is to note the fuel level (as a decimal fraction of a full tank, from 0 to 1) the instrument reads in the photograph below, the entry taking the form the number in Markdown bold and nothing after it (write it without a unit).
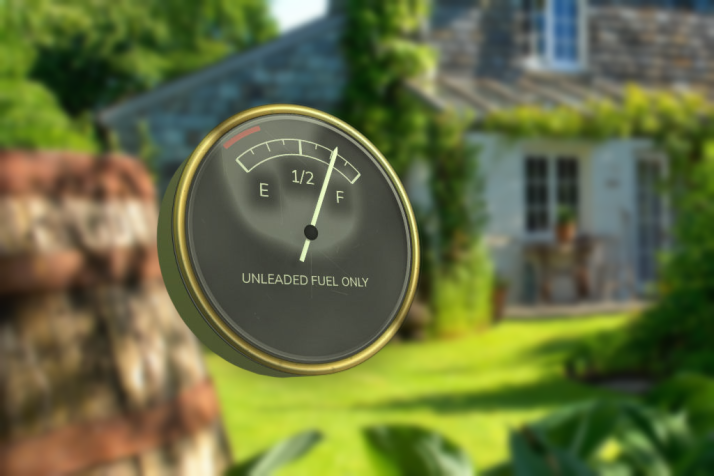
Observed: **0.75**
